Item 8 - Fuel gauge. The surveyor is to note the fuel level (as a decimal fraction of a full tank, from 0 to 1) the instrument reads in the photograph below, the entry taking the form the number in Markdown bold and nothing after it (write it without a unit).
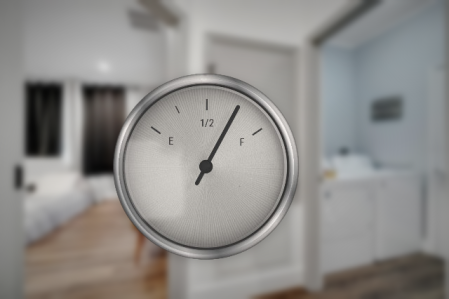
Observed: **0.75**
